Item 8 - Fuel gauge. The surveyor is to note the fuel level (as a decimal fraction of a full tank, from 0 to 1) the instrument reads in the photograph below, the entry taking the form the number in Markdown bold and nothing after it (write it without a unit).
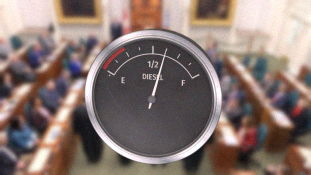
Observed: **0.625**
